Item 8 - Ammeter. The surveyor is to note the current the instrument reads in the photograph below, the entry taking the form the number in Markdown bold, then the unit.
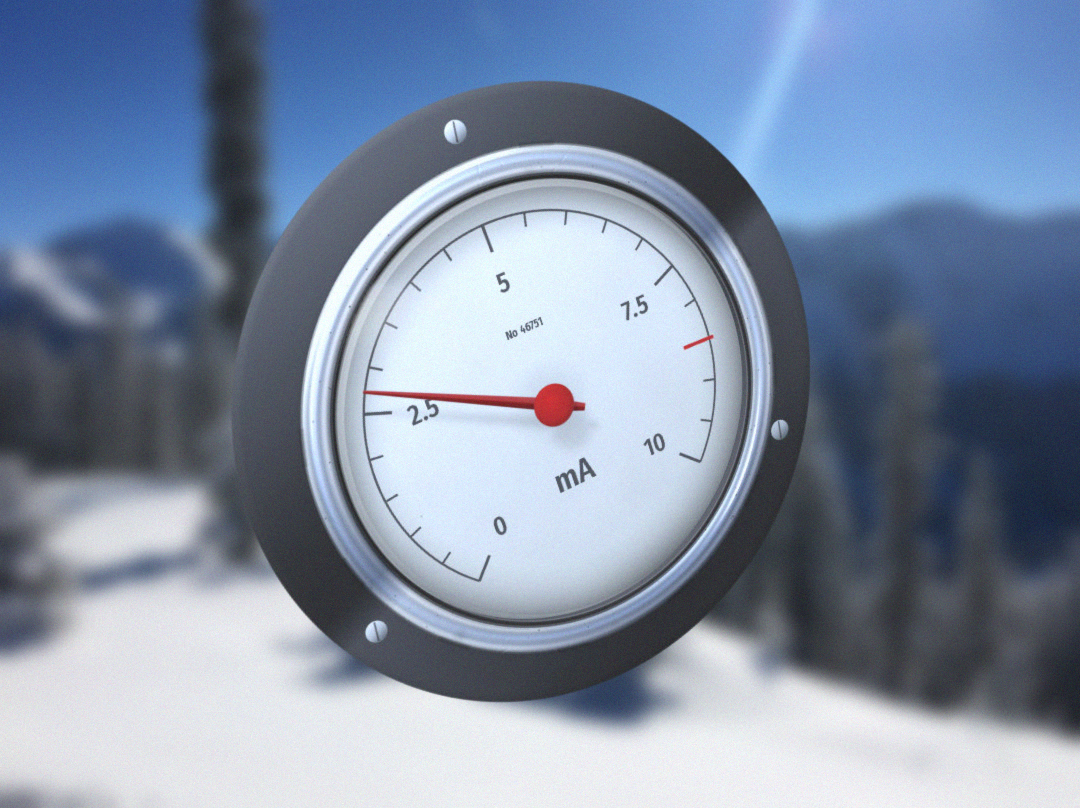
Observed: **2.75** mA
